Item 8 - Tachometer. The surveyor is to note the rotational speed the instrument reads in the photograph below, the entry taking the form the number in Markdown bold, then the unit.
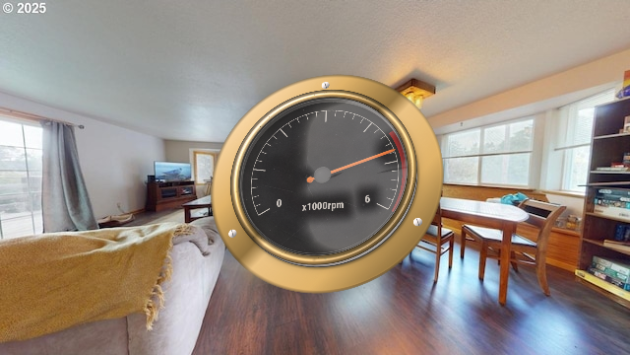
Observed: **4800** rpm
